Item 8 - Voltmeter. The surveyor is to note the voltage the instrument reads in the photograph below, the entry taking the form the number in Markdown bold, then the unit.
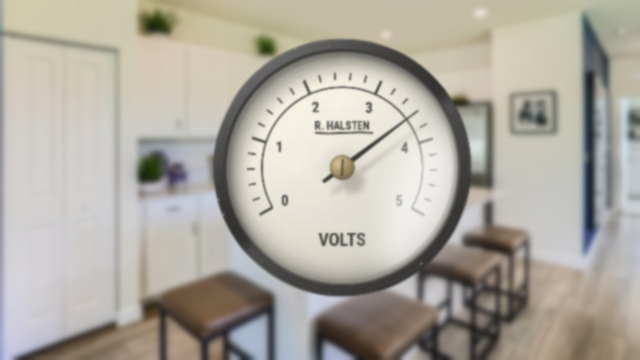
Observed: **3.6** V
